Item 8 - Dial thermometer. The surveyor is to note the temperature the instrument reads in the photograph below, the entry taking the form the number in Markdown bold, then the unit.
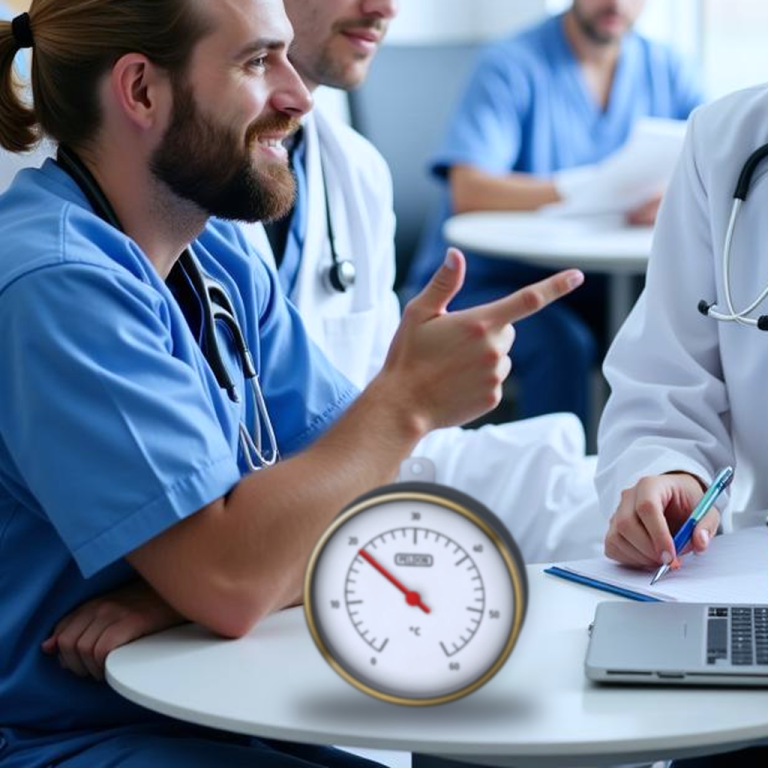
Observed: **20** °C
